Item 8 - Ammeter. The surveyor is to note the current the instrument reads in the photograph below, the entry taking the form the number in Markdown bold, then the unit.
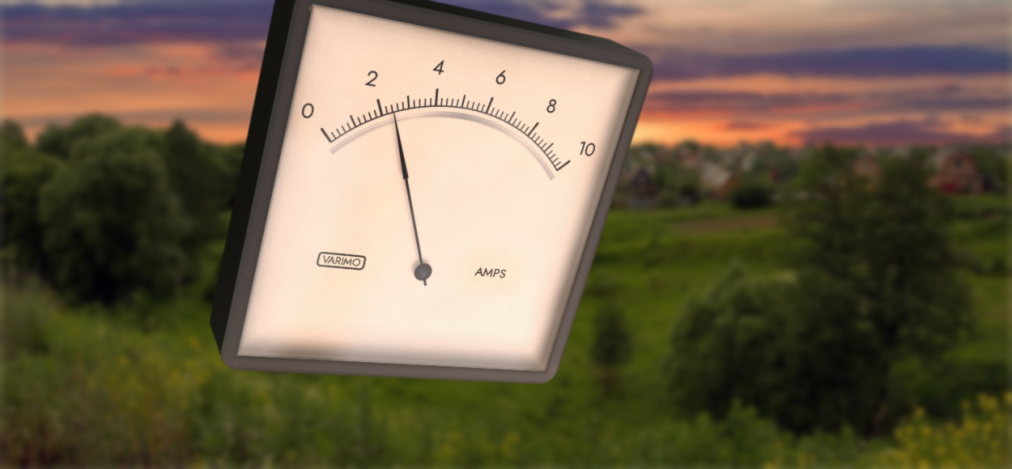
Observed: **2.4** A
